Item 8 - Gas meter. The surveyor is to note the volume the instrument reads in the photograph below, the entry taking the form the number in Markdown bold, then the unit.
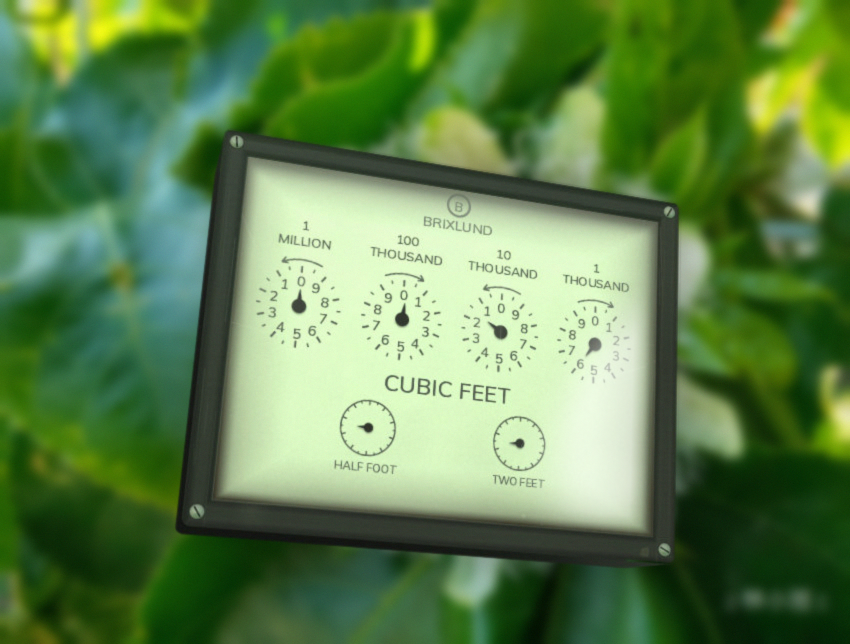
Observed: **1600** ft³
